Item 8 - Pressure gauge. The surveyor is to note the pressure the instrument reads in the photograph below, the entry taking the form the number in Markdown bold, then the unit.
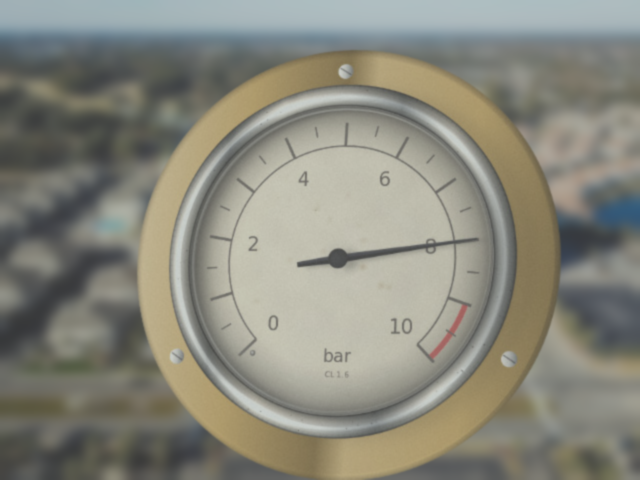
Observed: **8** bar
